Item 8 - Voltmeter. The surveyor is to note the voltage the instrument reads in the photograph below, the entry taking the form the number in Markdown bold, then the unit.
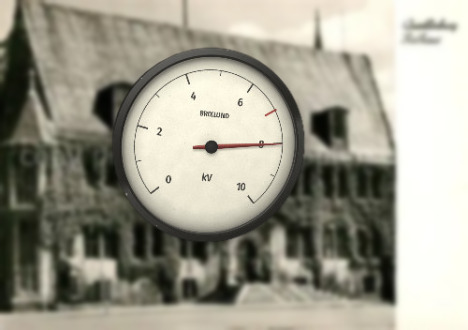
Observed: **8** kV
